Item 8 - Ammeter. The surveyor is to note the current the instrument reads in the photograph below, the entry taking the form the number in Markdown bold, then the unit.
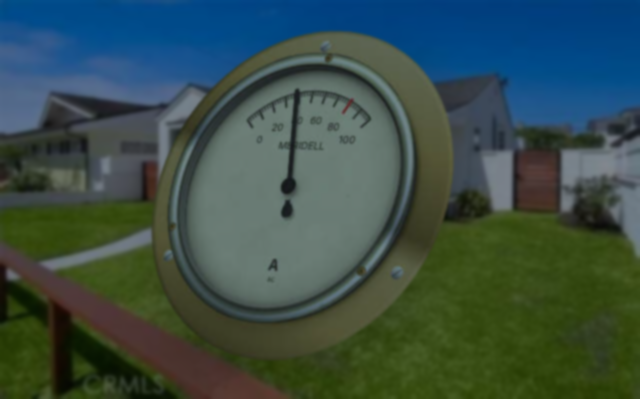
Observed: **40** A
